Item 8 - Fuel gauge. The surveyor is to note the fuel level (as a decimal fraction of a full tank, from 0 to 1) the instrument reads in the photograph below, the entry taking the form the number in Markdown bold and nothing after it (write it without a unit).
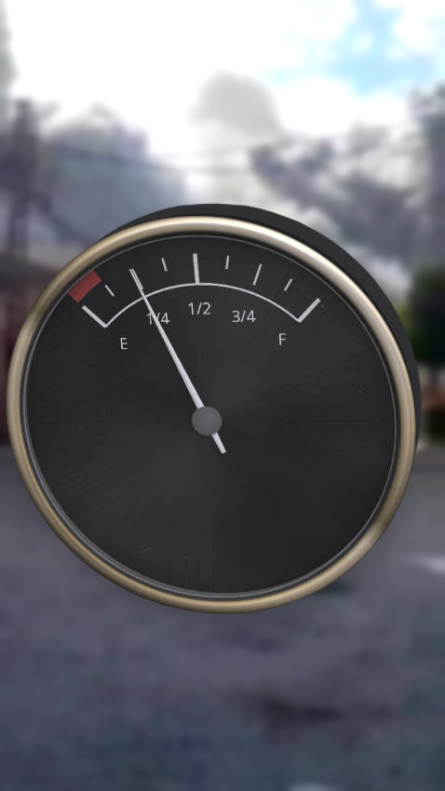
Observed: **0.25**
